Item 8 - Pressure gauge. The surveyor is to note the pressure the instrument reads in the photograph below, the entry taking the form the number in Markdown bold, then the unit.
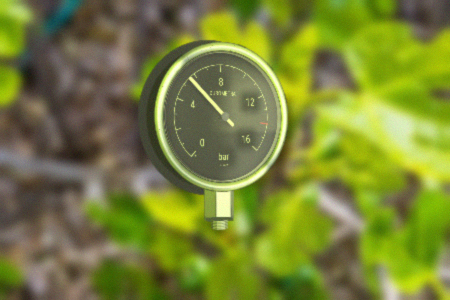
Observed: **5.5** bar
